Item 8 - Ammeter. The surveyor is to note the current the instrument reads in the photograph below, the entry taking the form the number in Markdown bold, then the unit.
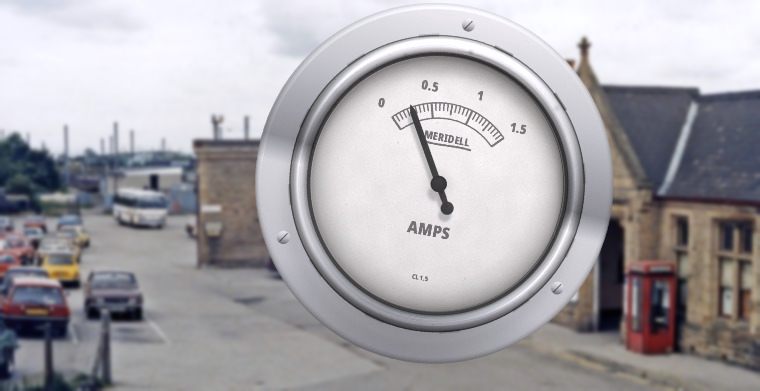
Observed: **0.25** A
